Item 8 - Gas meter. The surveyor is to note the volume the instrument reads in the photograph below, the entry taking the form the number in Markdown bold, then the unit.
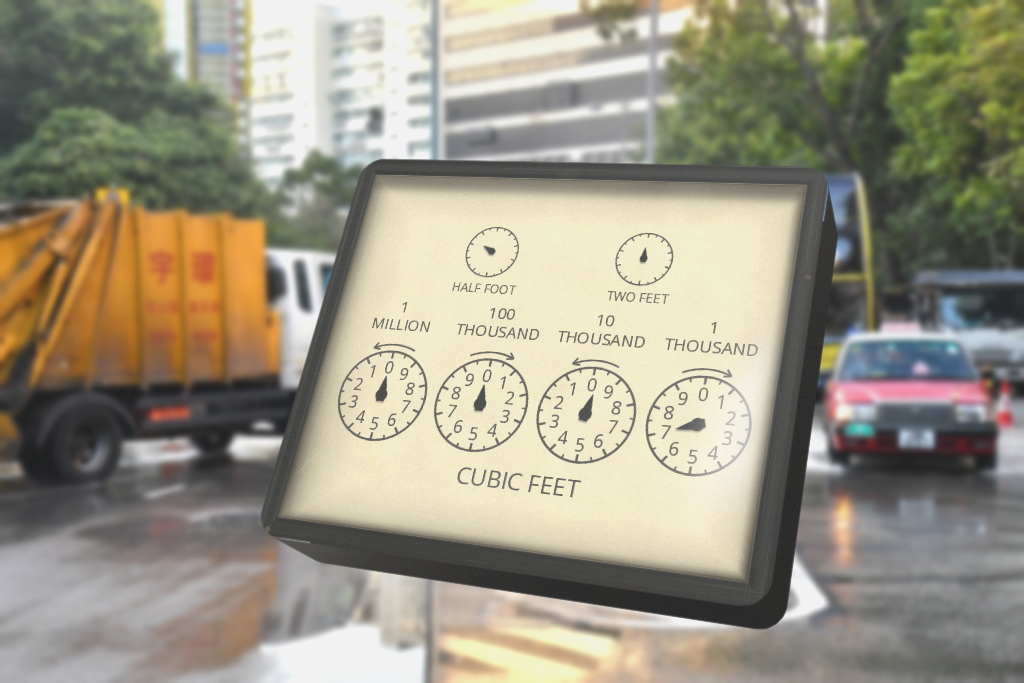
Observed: **999700** ft³
